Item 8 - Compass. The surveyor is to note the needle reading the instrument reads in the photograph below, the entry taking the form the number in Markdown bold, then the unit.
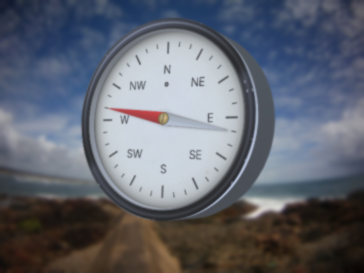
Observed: **280** °
